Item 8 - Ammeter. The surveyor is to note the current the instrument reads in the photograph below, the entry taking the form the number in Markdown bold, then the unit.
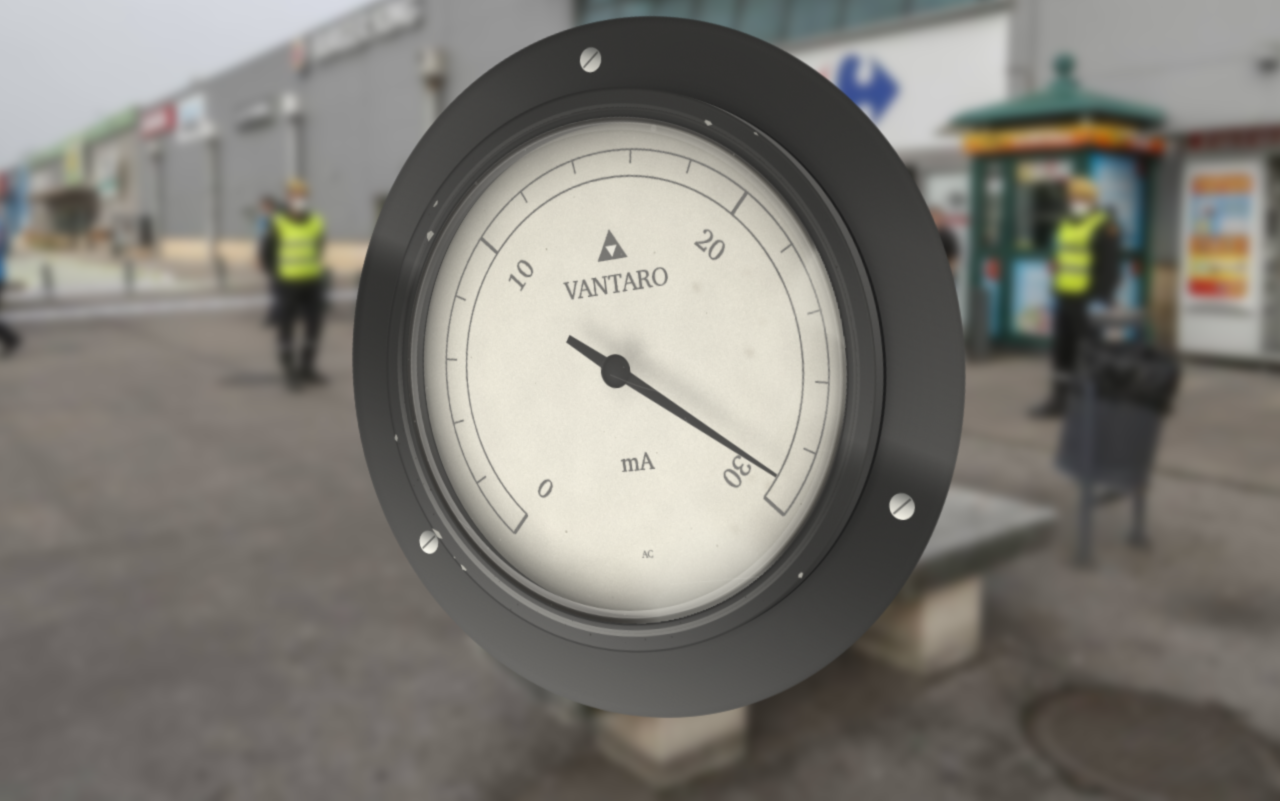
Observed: **29** mA
